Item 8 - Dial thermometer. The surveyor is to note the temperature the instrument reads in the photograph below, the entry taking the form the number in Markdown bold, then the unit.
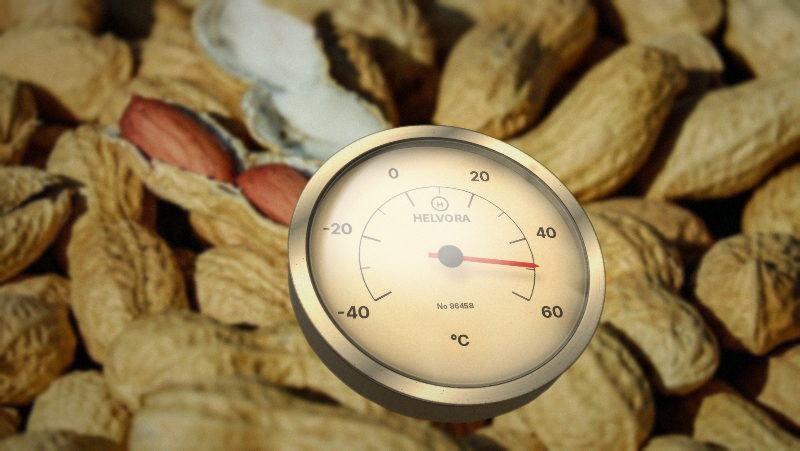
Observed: **50** °C
